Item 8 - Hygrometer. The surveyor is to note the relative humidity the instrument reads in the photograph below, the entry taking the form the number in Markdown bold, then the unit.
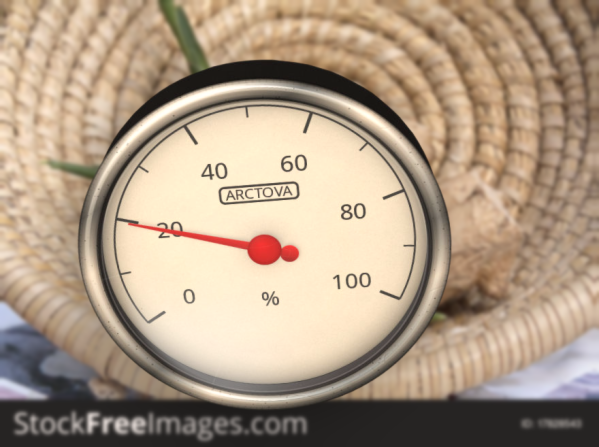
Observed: **20** %
